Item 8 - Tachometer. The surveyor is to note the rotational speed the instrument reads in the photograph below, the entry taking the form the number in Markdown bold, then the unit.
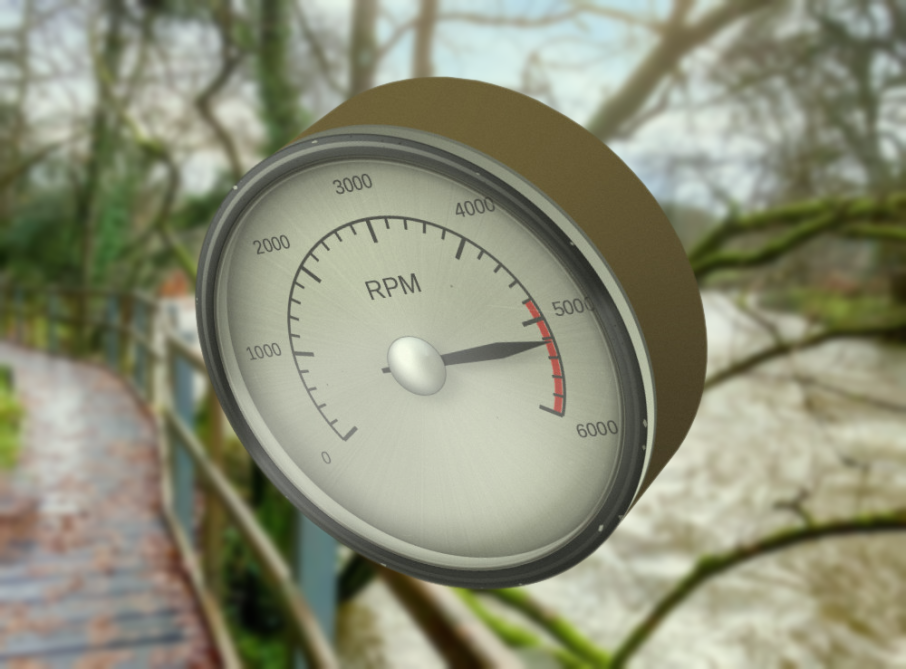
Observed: **5200** rpm
